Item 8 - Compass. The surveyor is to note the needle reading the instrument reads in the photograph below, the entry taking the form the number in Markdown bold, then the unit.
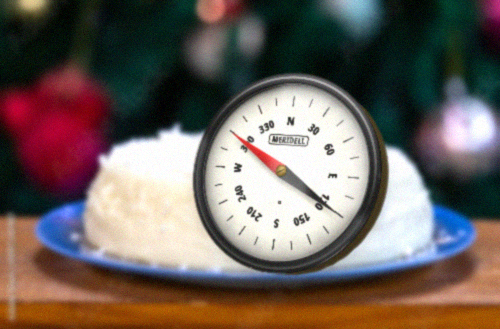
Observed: **300** °
